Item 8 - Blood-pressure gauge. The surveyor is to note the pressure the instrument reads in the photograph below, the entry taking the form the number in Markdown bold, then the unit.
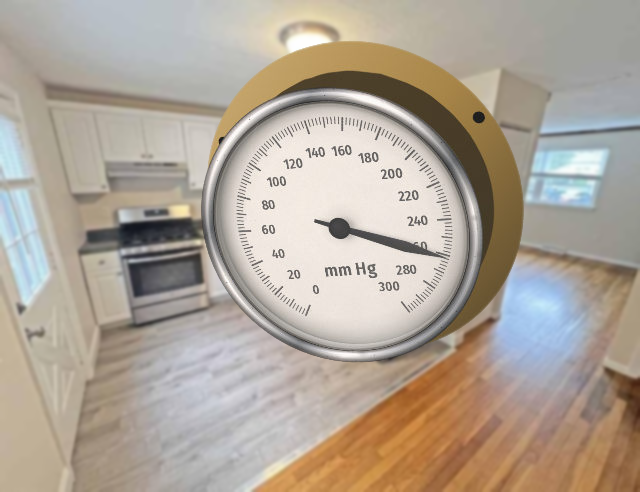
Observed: **260** mmHg
